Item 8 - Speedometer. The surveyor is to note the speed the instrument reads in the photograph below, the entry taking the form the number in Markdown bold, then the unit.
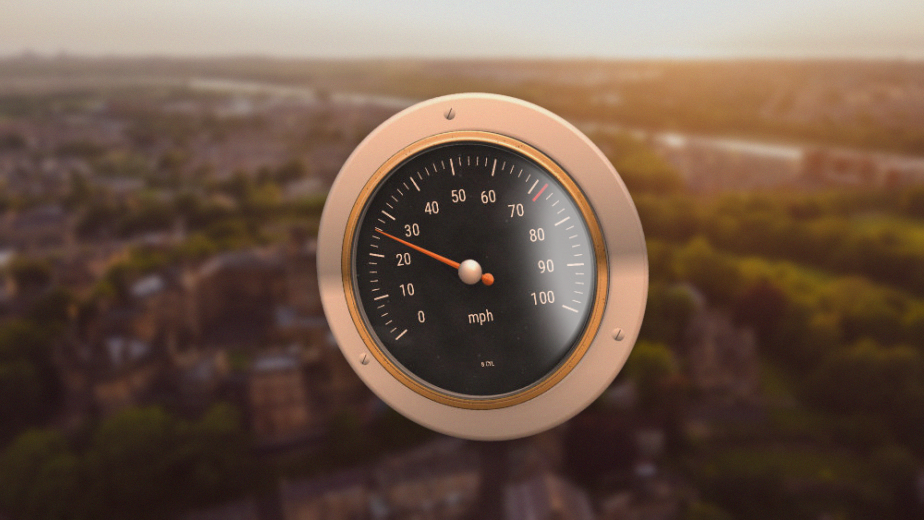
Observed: **26** mph
